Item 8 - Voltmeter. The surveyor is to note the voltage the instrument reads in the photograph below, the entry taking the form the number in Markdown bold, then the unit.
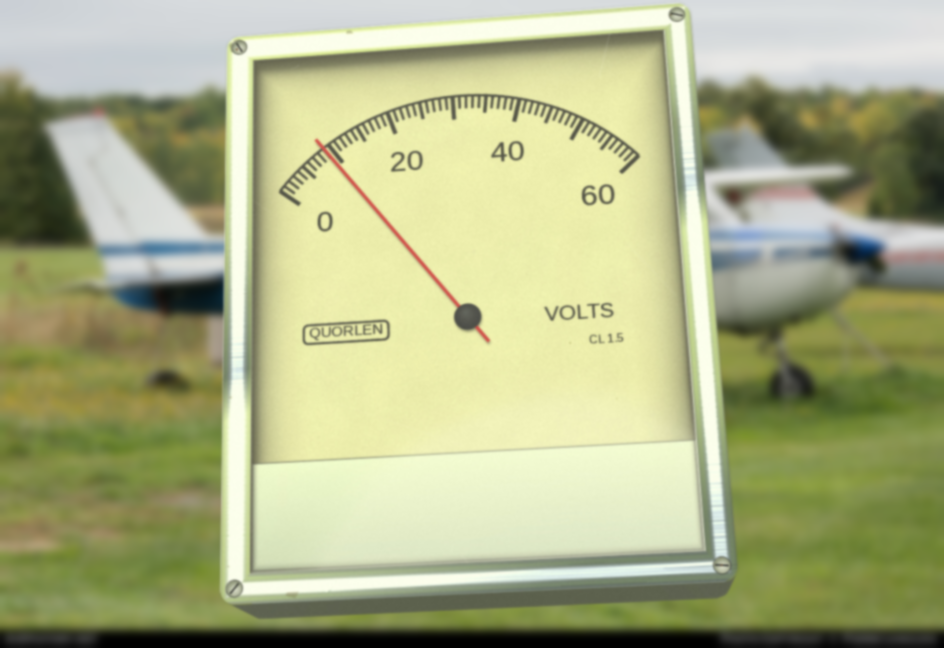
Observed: **9** V
